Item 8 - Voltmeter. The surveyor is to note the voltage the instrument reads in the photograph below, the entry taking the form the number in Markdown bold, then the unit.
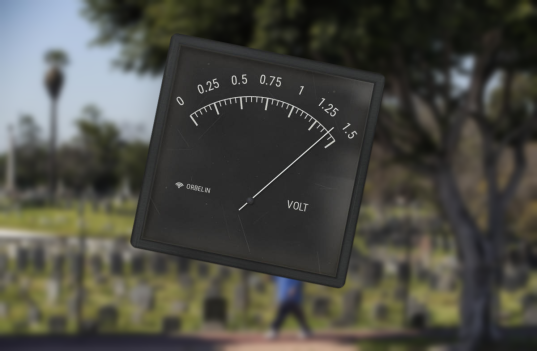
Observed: **1.4** V
